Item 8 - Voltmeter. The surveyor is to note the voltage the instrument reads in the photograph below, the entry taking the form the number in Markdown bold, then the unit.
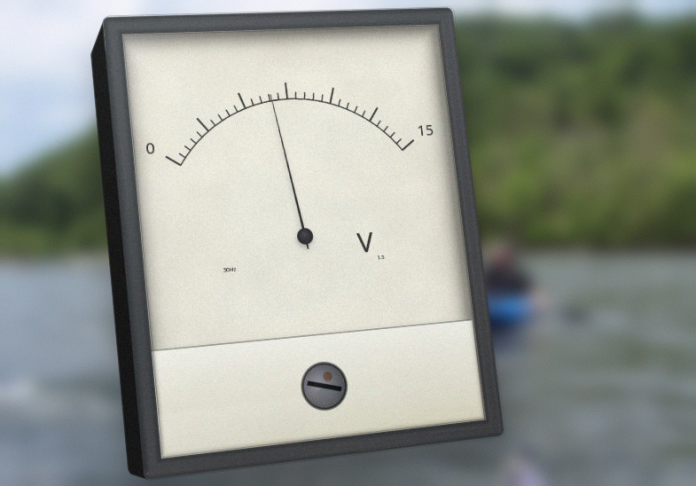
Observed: **6.5** V
